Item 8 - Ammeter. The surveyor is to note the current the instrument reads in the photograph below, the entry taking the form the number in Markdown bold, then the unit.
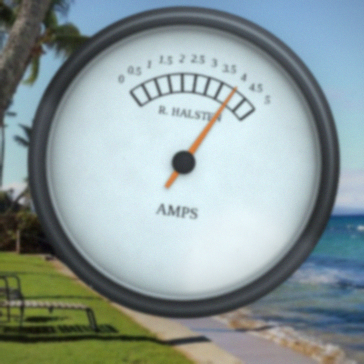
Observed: **4** A
